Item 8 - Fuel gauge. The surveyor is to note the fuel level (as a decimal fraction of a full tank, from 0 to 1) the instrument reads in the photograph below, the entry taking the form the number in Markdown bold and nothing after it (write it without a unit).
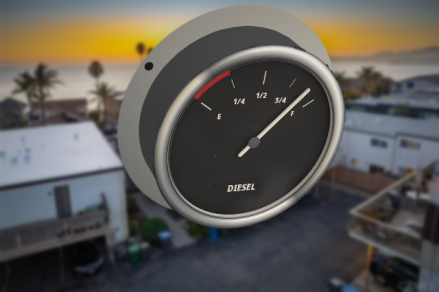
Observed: **0.875**
